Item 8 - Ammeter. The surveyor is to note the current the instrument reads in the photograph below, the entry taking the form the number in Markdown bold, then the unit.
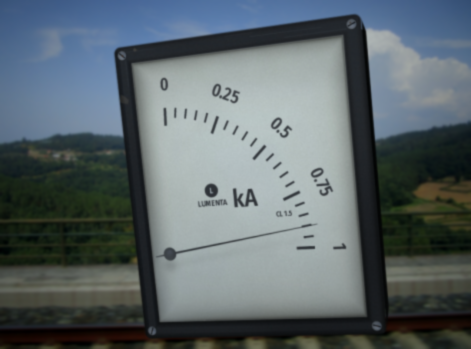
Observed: **0.9** kA
